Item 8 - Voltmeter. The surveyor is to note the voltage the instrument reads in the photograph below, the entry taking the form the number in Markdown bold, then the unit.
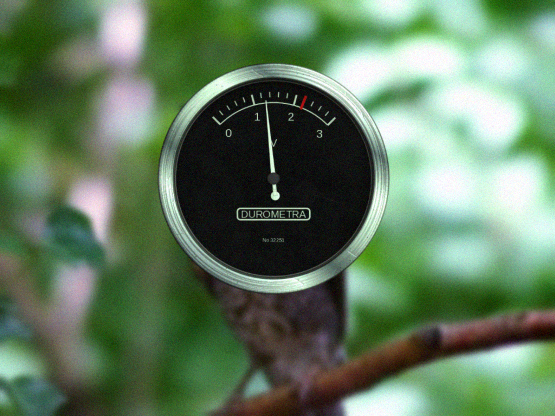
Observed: **1.3** V
